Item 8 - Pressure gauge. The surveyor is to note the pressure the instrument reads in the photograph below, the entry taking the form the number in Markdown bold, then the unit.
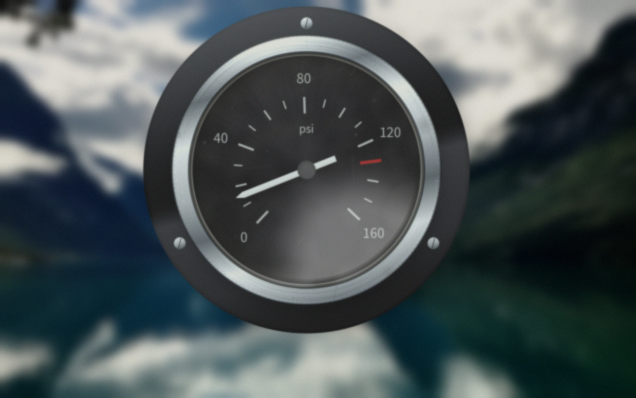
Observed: **15** psi
